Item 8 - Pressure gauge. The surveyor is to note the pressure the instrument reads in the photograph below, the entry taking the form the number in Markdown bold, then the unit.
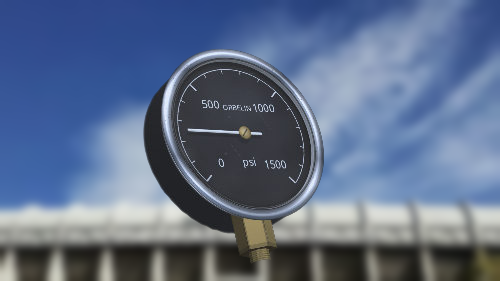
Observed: **250** psi
